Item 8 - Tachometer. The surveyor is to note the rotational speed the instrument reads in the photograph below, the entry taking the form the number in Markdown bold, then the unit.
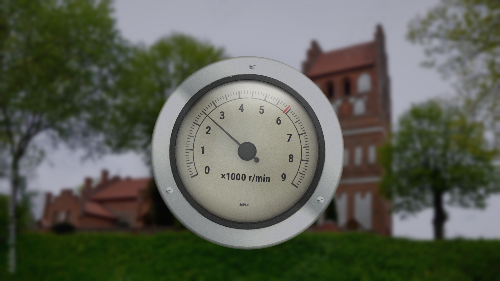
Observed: **2500** rpm
